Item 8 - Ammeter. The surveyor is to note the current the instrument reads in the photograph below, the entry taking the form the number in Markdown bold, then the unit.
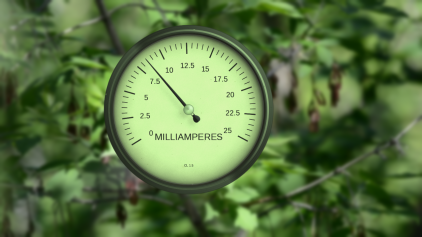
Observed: **8.5** mA
